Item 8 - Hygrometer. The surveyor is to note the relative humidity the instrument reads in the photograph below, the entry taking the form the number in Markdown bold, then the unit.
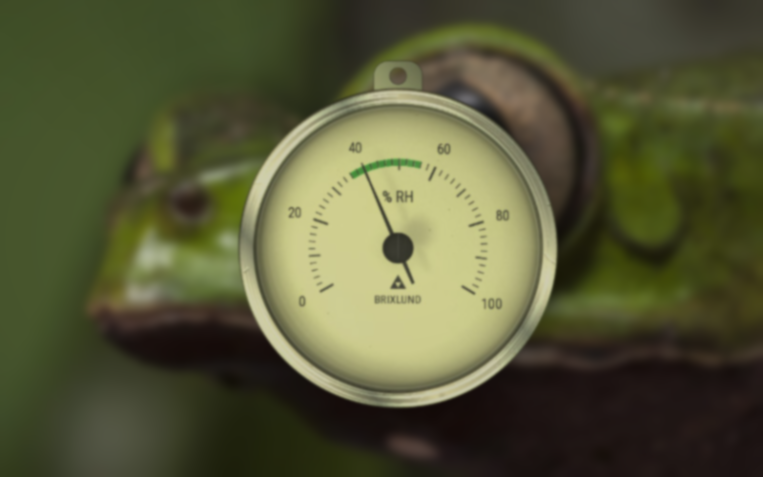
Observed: **40** %
